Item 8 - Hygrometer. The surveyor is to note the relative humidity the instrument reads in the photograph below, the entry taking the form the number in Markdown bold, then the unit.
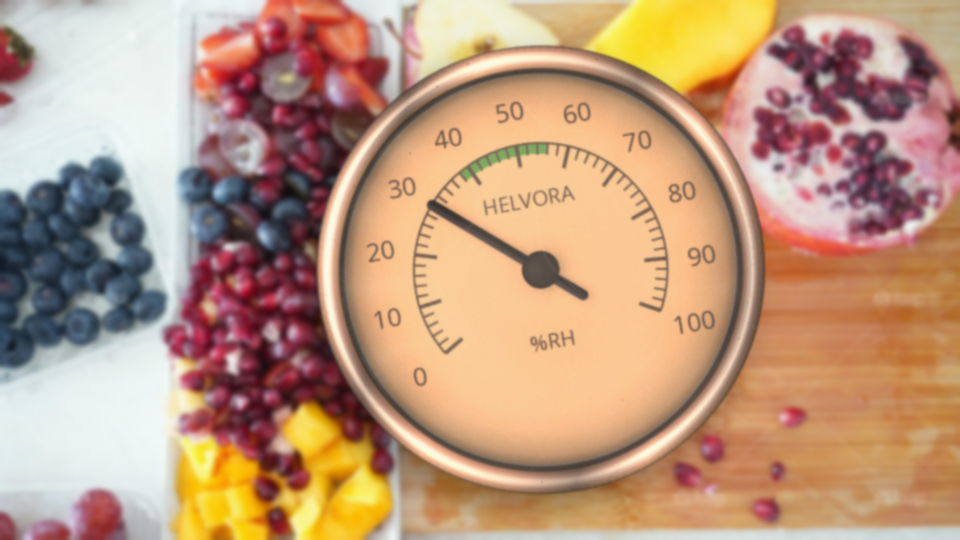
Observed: **30** %
